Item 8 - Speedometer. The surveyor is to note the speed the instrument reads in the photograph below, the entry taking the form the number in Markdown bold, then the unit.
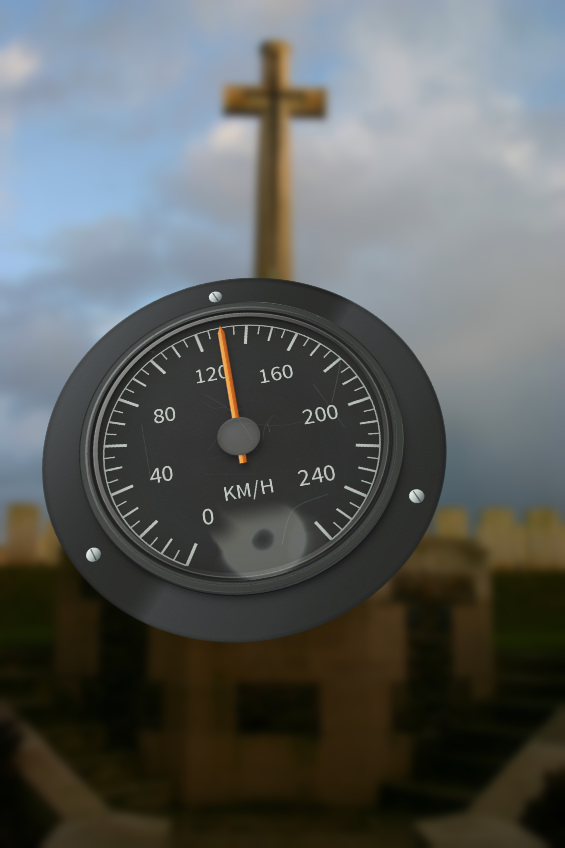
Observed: **130** km/h
